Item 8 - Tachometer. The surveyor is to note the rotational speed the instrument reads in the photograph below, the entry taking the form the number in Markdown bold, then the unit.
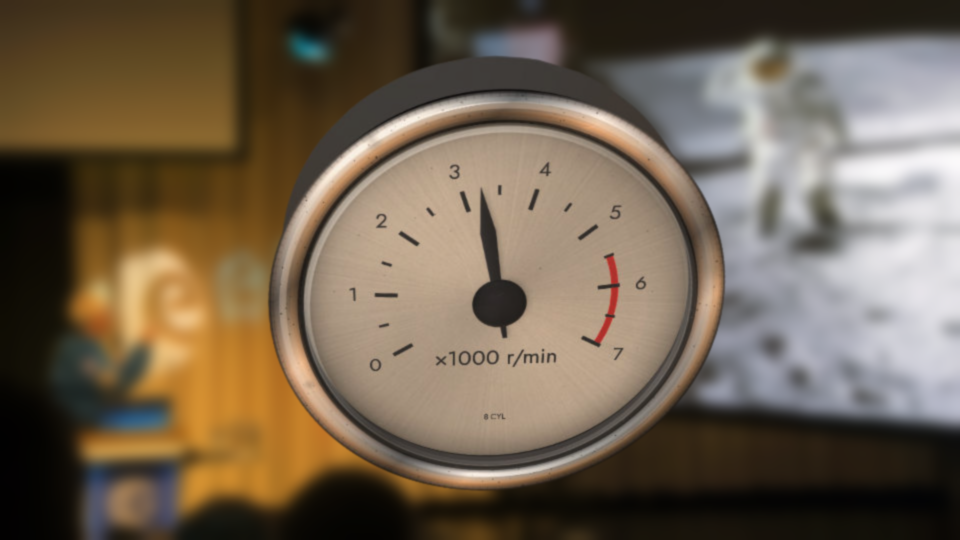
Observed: **3250** rpm
